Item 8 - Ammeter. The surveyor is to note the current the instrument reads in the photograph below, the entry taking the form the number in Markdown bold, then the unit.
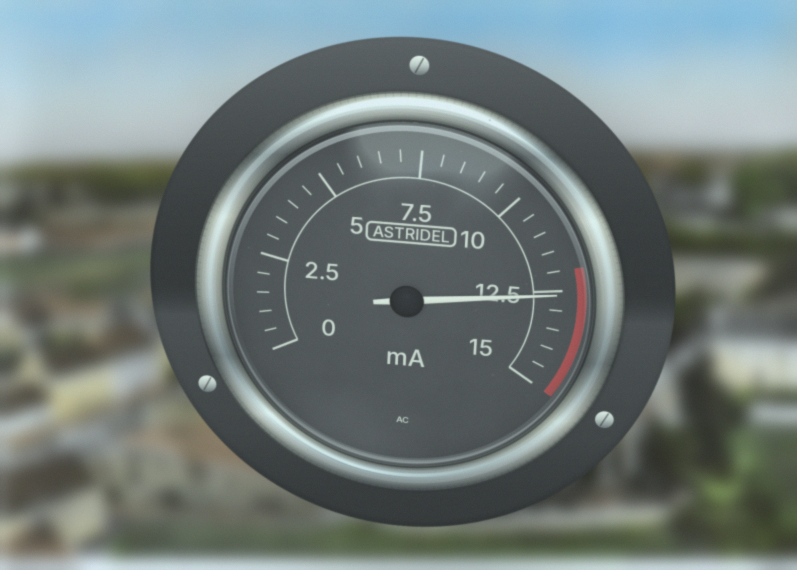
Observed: **12.5** mA
